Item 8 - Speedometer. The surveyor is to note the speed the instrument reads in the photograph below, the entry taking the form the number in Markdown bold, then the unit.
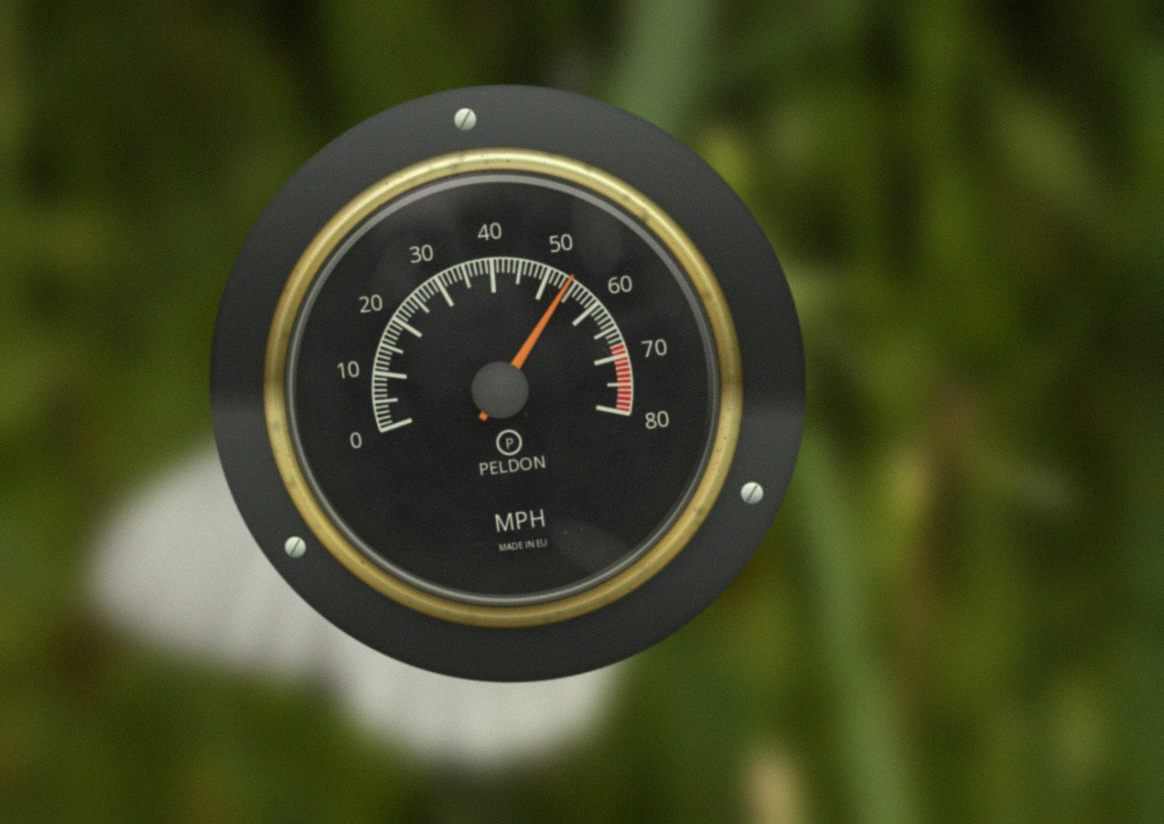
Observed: **54** mph
